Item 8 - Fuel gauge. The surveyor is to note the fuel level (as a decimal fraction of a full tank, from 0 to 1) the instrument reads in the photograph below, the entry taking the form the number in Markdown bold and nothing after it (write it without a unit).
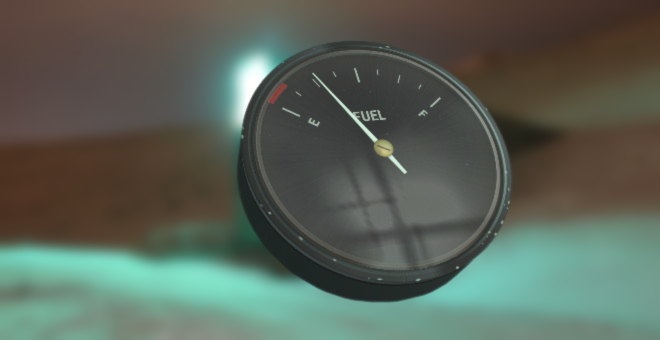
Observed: **0.25**
